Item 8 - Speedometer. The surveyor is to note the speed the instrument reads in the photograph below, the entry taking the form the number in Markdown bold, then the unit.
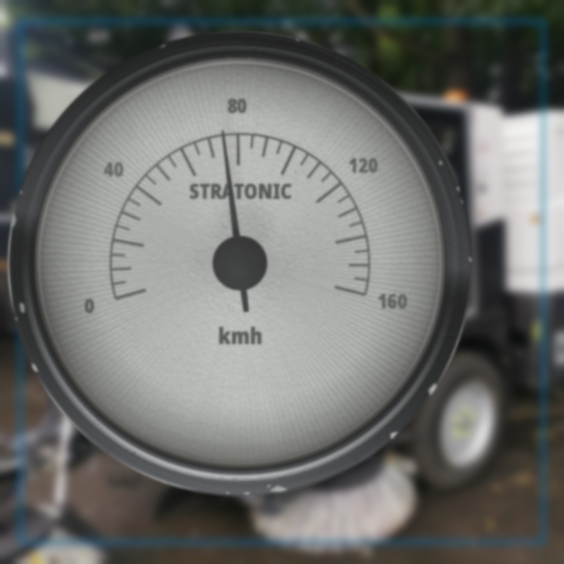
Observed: **75** km/h
